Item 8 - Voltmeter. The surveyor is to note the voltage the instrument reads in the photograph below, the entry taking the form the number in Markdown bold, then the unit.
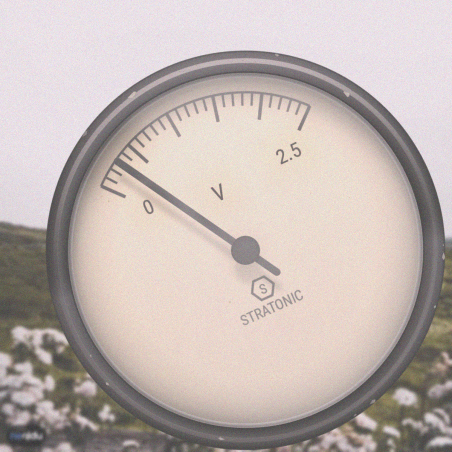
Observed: **0.3** V
